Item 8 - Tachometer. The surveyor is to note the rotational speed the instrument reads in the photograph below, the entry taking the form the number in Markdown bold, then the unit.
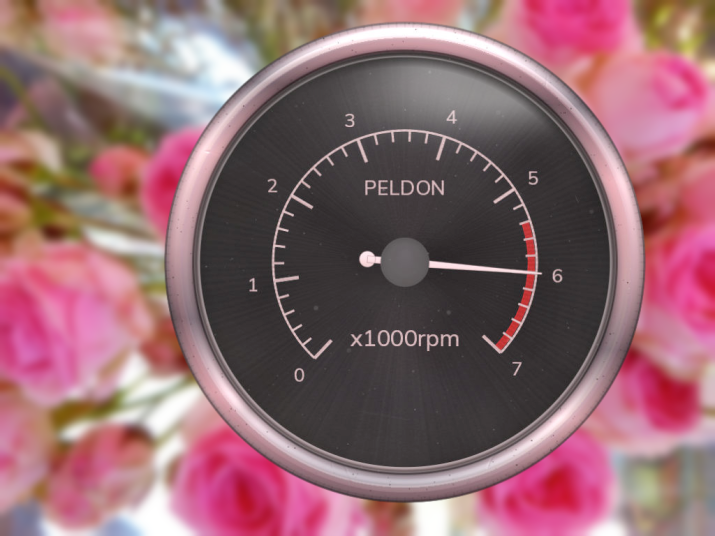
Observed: **6000** rpm
